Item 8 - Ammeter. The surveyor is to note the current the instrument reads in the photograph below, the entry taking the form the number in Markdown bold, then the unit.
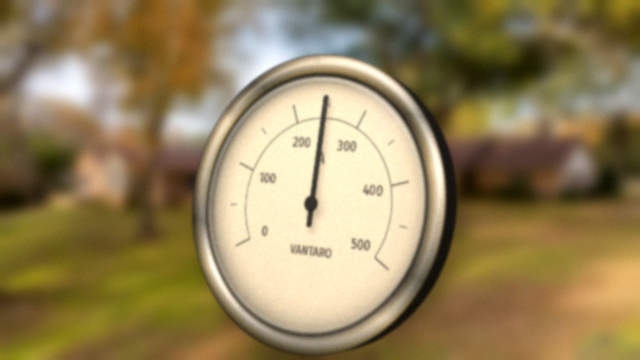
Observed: **250** A
